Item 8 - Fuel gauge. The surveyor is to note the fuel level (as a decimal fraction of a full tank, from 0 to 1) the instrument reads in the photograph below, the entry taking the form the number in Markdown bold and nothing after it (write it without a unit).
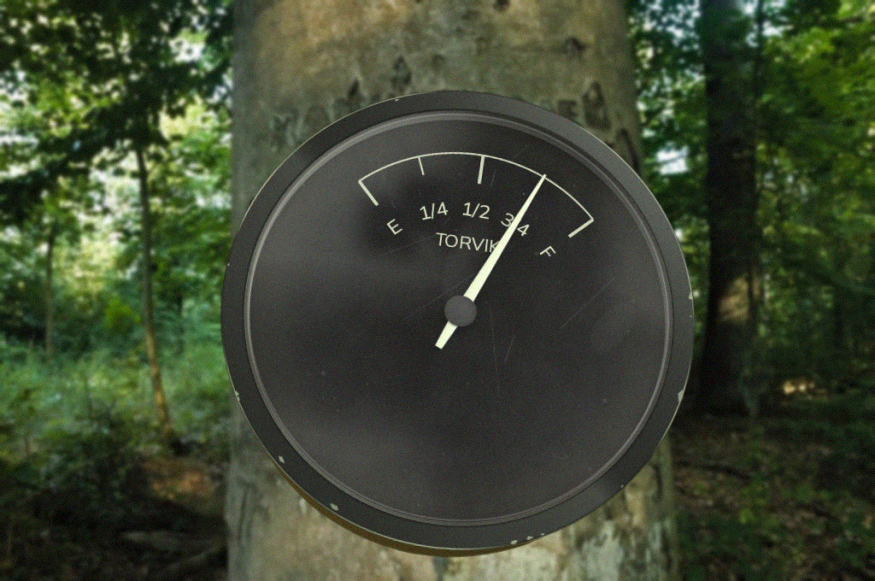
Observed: **0.75**
